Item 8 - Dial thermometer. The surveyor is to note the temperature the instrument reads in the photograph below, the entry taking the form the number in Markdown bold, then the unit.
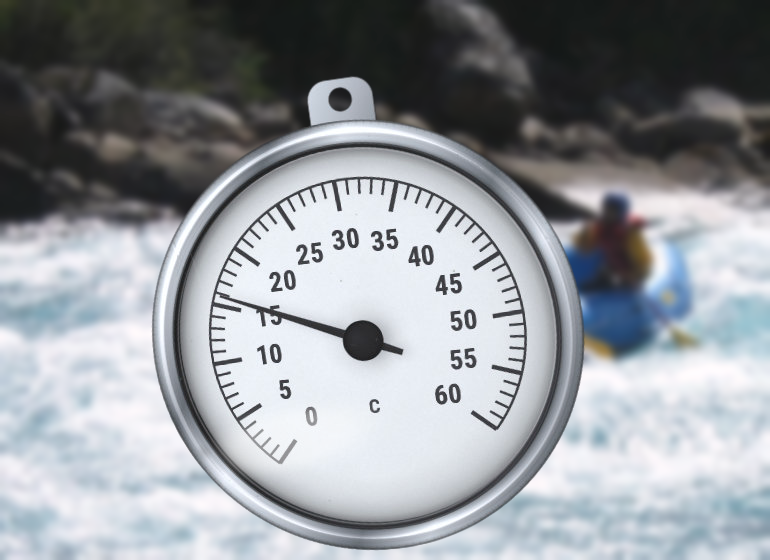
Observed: **16** °C
